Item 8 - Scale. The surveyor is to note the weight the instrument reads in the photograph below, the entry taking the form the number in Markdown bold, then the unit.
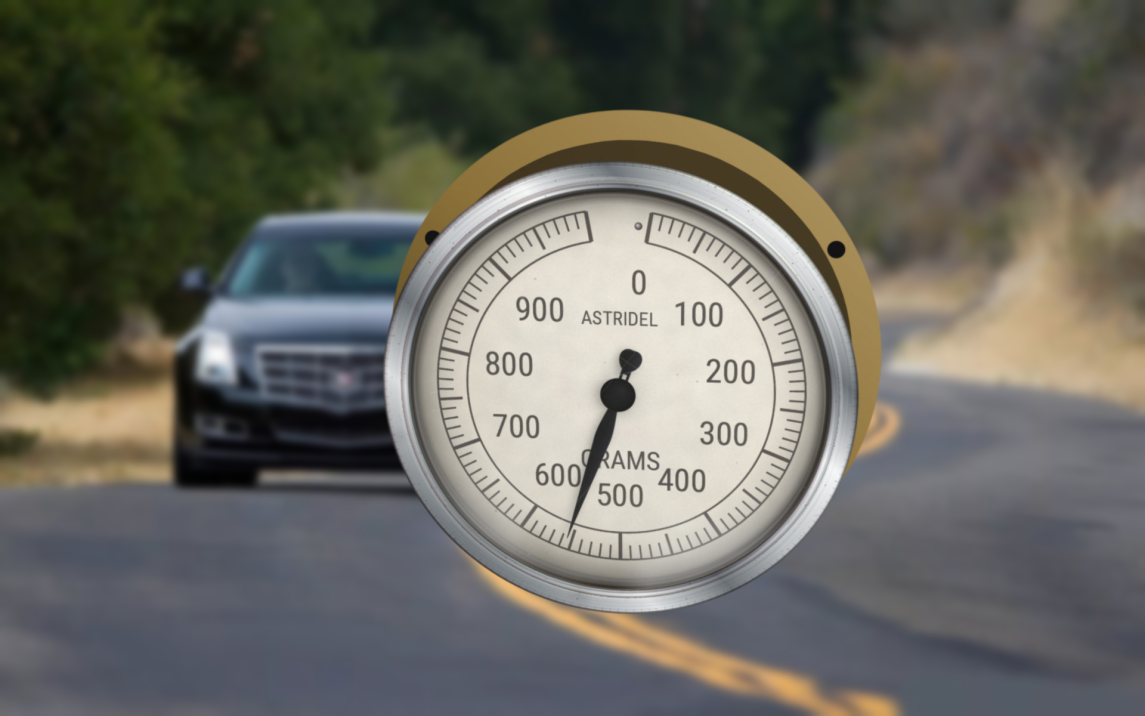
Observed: **555** g
